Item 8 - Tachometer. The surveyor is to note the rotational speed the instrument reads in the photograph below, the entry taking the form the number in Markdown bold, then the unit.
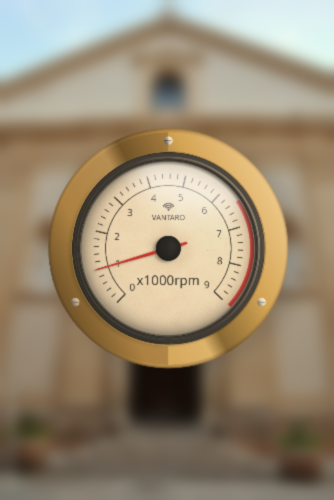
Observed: **1000** rpm
